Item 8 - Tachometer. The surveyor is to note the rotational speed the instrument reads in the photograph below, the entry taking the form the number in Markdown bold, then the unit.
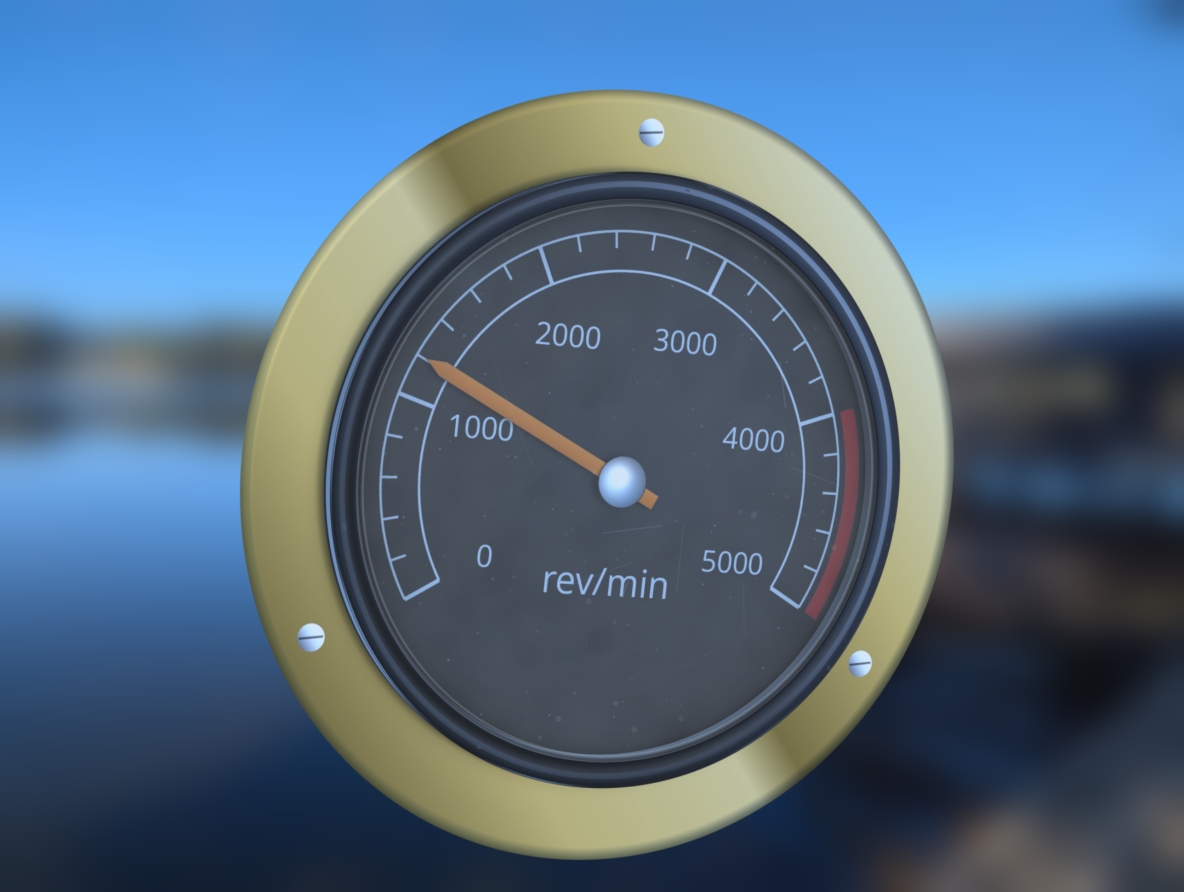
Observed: **1200** rpm
